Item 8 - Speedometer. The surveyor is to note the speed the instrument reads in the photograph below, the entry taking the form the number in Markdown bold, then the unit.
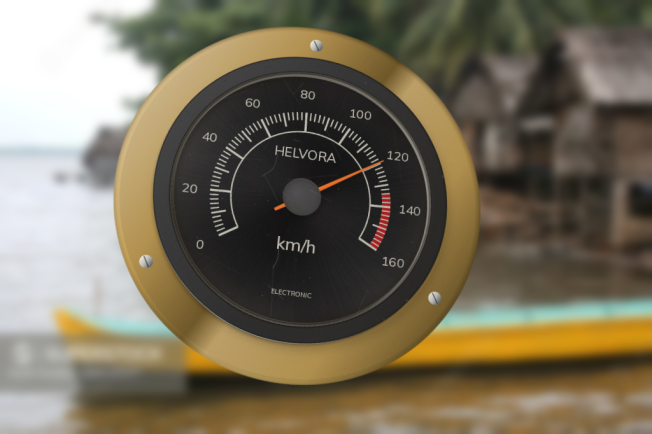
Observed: **120** km/h
